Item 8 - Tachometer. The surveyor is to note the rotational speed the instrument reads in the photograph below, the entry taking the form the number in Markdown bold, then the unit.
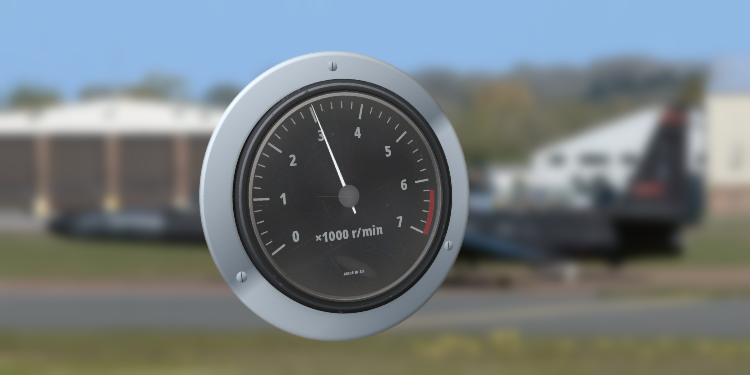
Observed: **3000** rpm
